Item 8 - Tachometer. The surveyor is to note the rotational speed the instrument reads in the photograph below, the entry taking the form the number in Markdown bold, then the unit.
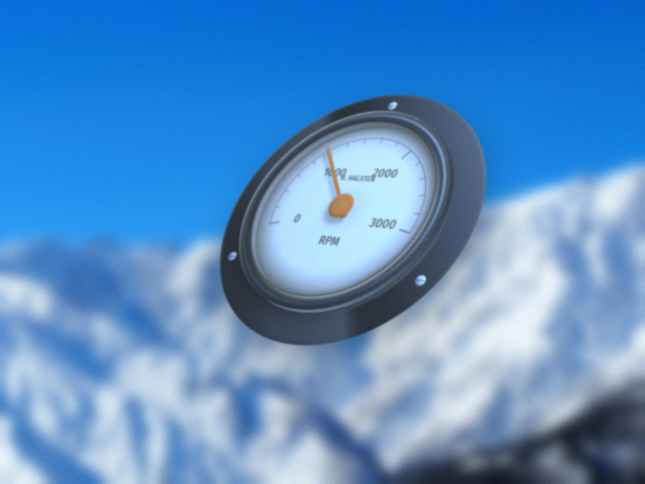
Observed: **1000** rpm
